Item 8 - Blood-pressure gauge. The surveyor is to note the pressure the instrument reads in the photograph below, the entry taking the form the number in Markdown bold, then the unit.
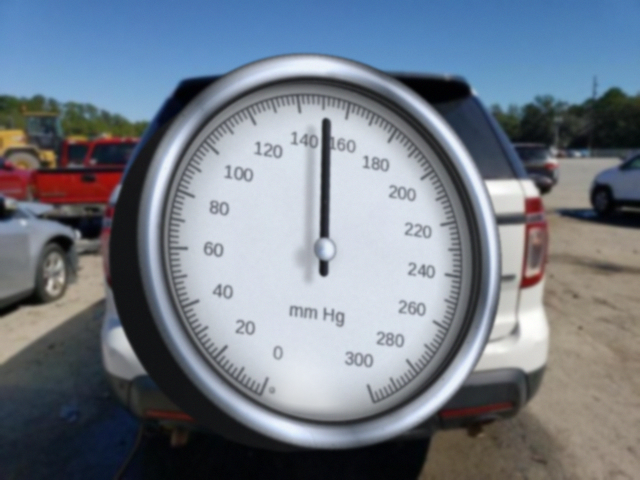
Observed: **150** mmHg
